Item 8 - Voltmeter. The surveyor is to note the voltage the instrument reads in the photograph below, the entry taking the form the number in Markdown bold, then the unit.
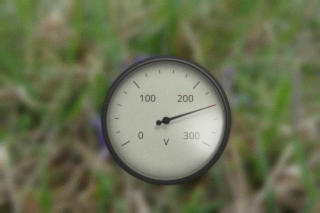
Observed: **240** V
